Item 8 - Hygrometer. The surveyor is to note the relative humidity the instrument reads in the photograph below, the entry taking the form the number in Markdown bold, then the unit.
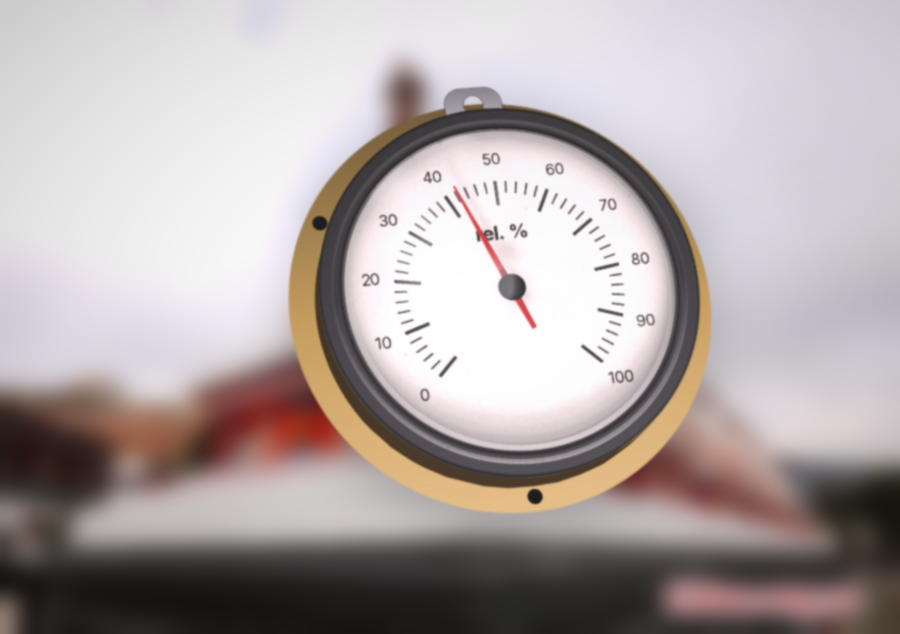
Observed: **42** %
